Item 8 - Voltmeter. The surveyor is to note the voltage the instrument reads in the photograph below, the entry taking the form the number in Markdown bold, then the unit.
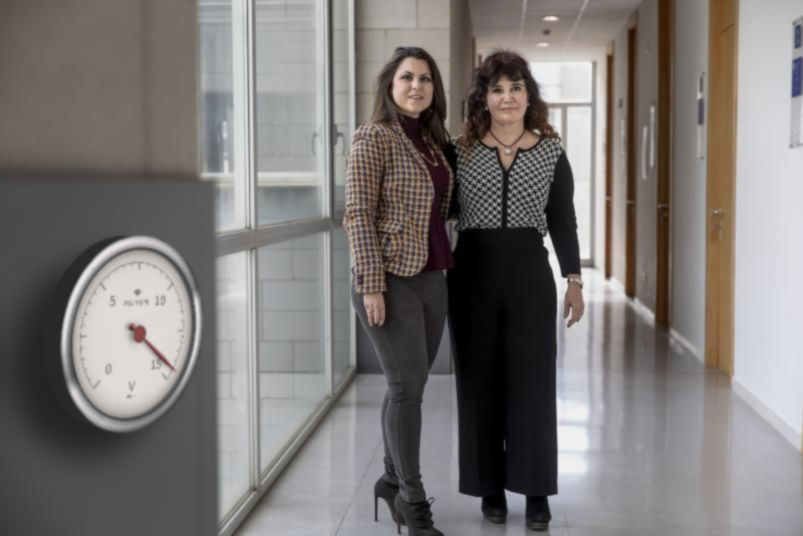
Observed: **14.5** V
